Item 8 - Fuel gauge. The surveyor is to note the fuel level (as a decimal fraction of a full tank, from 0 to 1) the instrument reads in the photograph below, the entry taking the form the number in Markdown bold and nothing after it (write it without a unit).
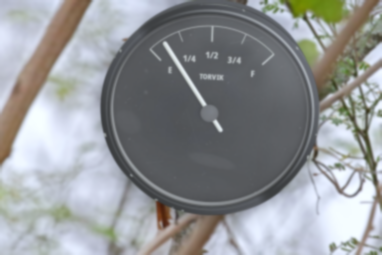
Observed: **0.125**
